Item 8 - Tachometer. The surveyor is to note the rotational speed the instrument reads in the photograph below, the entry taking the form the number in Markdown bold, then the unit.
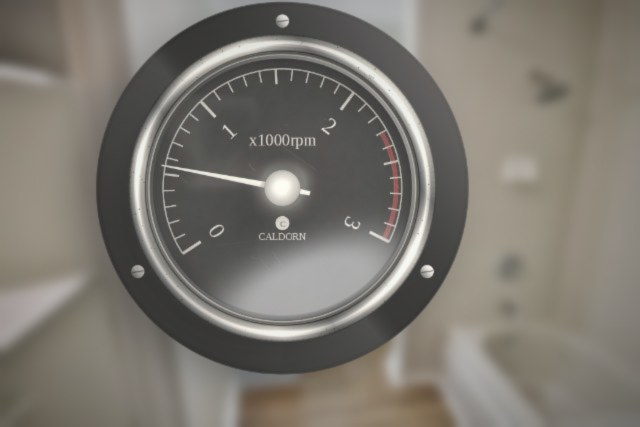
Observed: **550** rpm
